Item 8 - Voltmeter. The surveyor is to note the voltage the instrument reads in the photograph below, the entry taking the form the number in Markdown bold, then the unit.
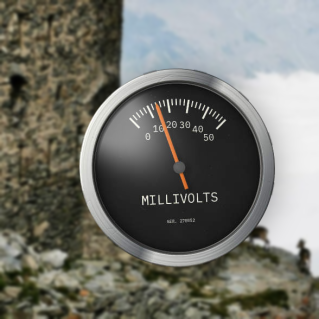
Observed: **14** mV
